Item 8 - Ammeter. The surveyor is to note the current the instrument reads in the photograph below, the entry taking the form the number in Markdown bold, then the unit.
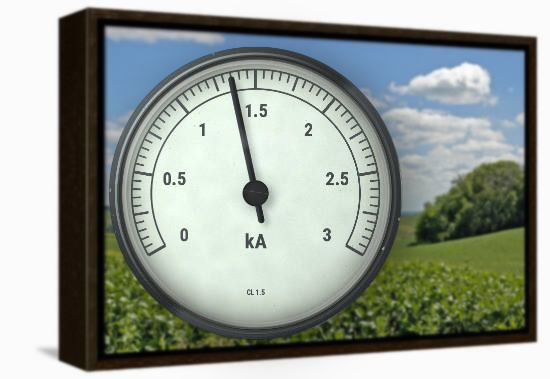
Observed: **1.35** kA
